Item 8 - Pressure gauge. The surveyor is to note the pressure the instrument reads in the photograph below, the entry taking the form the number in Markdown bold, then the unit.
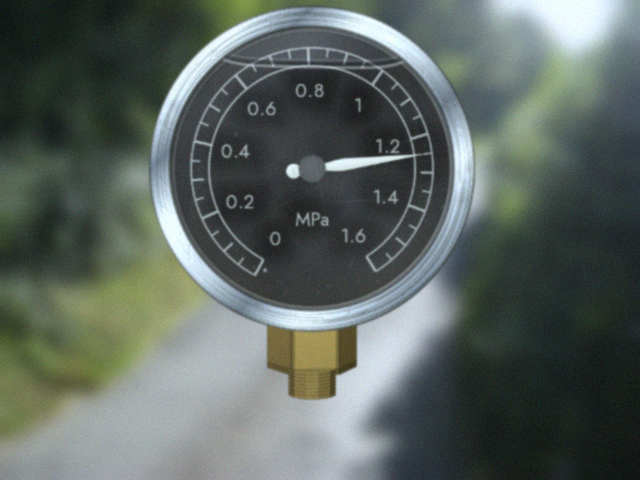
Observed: **1.25** MPa
